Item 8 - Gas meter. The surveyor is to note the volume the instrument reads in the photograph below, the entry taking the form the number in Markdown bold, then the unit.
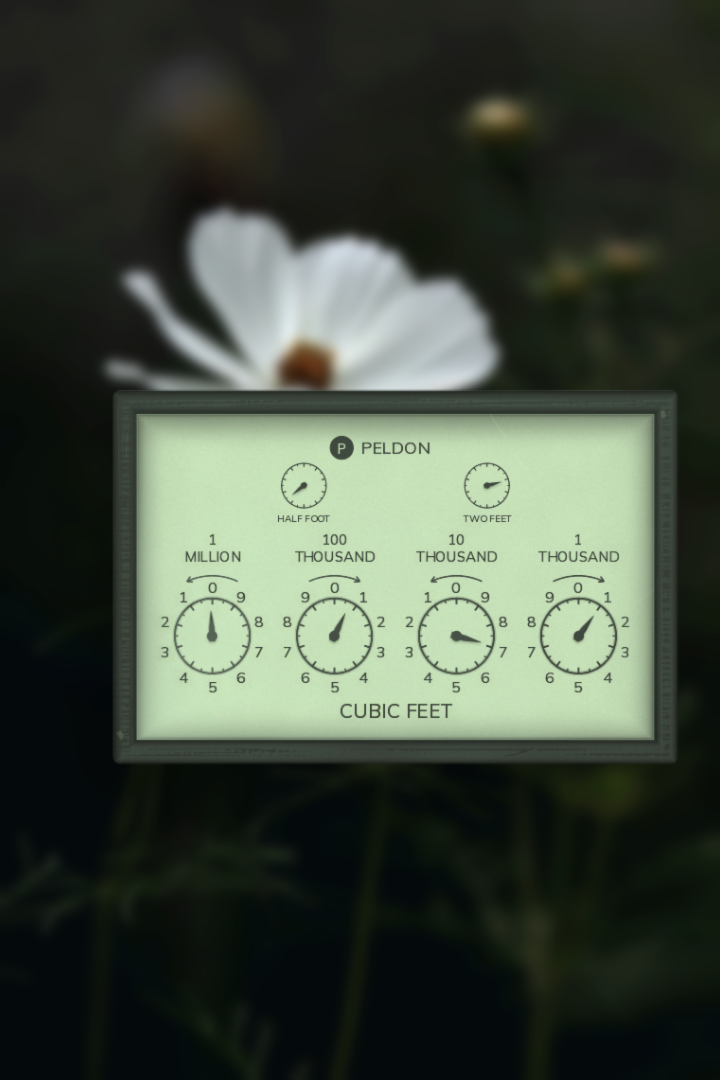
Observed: **7100** ft³
